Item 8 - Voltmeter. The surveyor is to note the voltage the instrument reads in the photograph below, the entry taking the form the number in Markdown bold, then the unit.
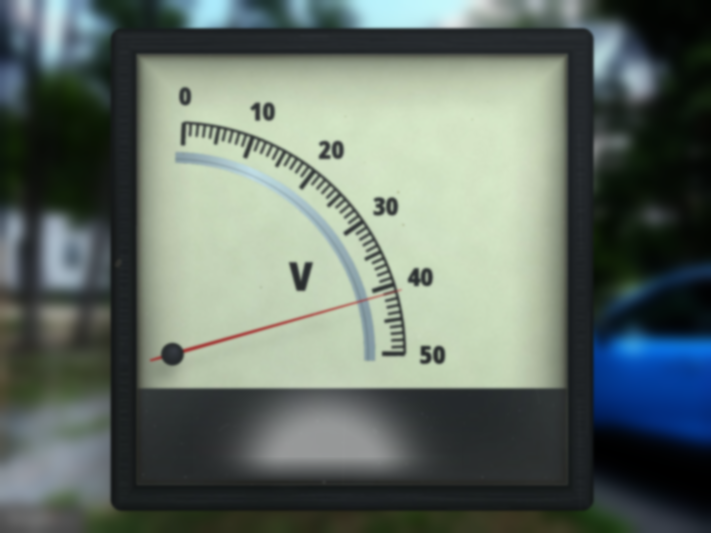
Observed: **41** V
